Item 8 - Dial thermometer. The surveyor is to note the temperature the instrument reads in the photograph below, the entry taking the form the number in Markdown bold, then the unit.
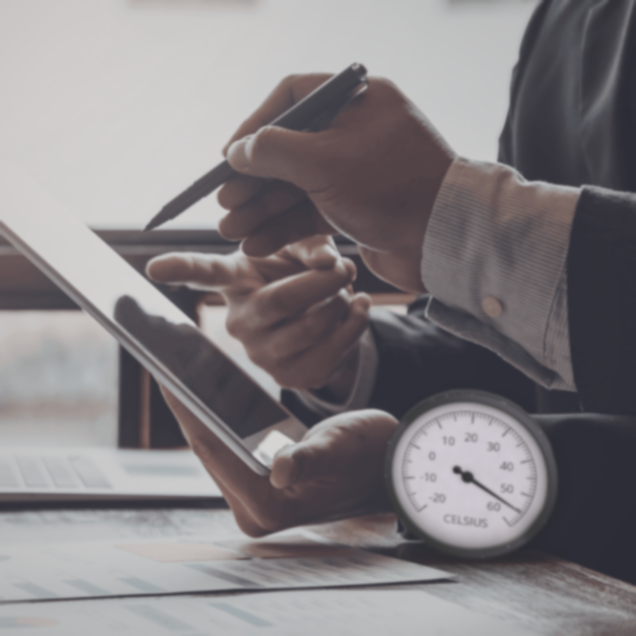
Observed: **55** °C
